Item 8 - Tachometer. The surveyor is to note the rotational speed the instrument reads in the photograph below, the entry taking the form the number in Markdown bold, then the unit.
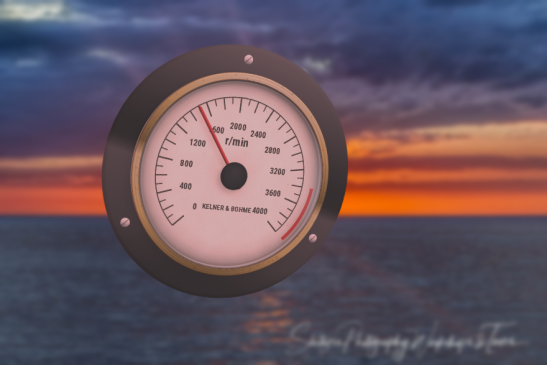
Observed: **1500** rpm
